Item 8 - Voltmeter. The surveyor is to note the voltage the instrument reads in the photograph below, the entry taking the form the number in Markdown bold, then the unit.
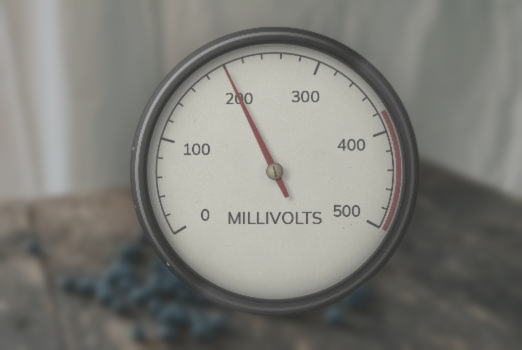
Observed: **200** mV
